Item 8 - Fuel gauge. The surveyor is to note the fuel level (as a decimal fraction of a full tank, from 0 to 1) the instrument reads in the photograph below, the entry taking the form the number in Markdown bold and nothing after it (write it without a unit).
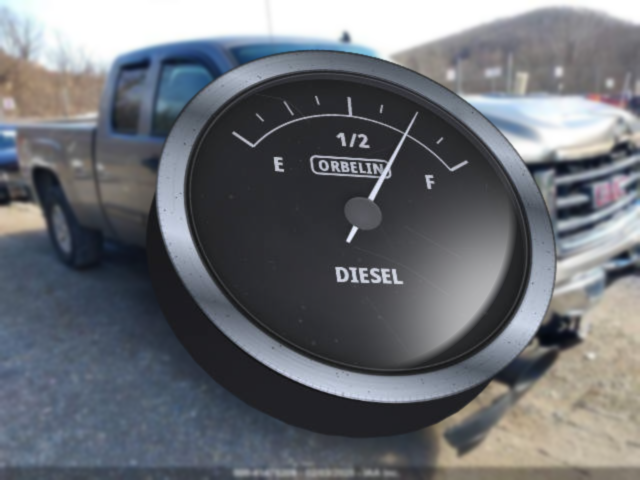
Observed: **0.75**
